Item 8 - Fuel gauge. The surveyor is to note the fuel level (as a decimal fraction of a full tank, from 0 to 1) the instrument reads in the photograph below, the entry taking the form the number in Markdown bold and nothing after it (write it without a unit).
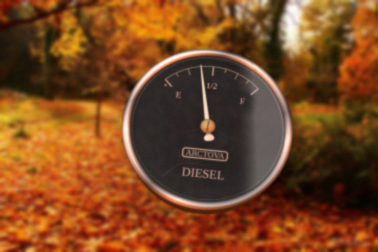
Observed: **0.375**
